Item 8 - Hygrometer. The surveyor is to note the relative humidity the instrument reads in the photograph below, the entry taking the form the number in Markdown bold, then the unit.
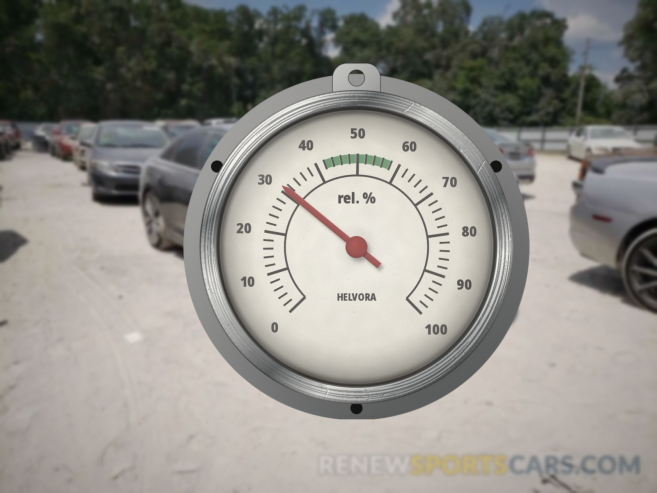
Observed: **31** %
